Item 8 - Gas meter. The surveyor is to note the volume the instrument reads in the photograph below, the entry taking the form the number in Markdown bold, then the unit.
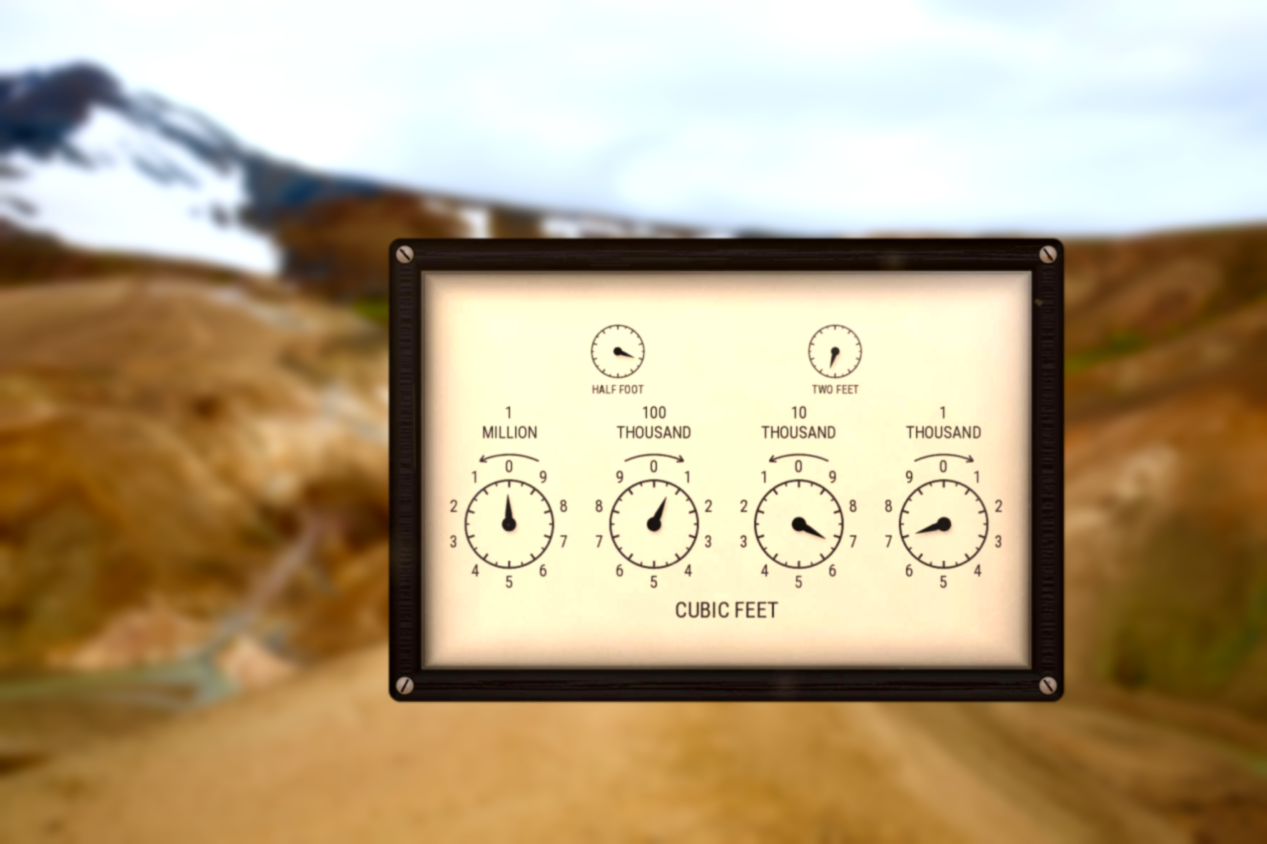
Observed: **6700** ft³
